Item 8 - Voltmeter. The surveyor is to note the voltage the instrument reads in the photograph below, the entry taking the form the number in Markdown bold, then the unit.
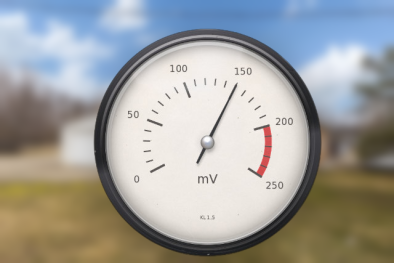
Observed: **150** mV
